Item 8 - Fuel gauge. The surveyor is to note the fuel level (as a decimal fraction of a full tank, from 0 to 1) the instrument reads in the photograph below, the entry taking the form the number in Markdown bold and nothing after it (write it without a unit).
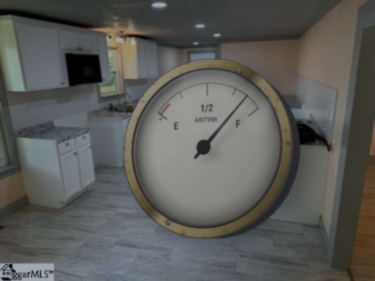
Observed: **0.875**
